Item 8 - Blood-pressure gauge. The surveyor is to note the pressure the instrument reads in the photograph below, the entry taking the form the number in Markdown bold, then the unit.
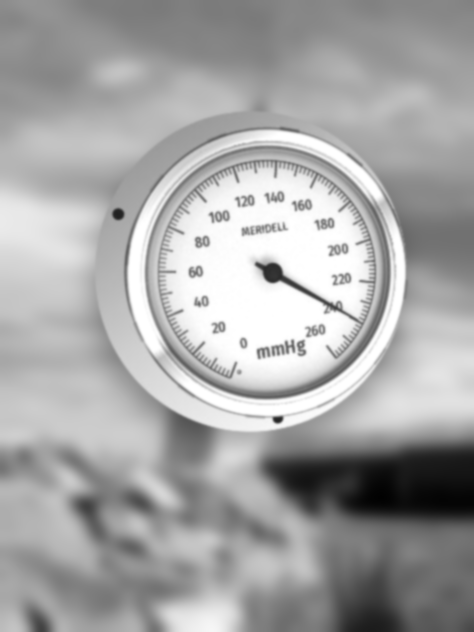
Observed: **240** mmHg
